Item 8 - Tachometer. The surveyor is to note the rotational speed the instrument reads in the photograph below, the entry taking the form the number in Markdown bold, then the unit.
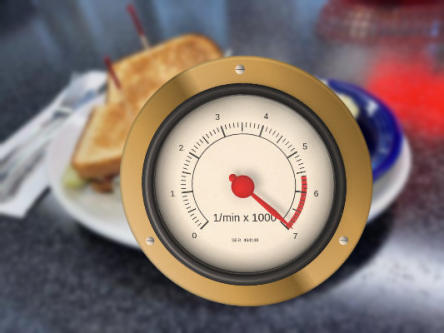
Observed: **6900** rpm
